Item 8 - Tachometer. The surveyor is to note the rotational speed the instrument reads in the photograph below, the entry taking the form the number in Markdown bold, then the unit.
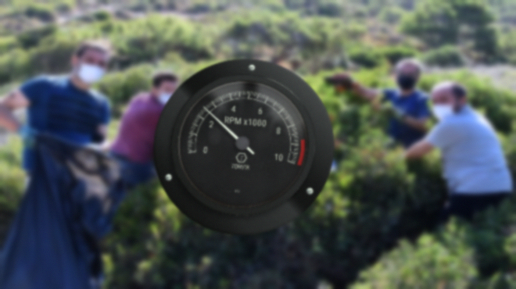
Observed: **2500** rpm
